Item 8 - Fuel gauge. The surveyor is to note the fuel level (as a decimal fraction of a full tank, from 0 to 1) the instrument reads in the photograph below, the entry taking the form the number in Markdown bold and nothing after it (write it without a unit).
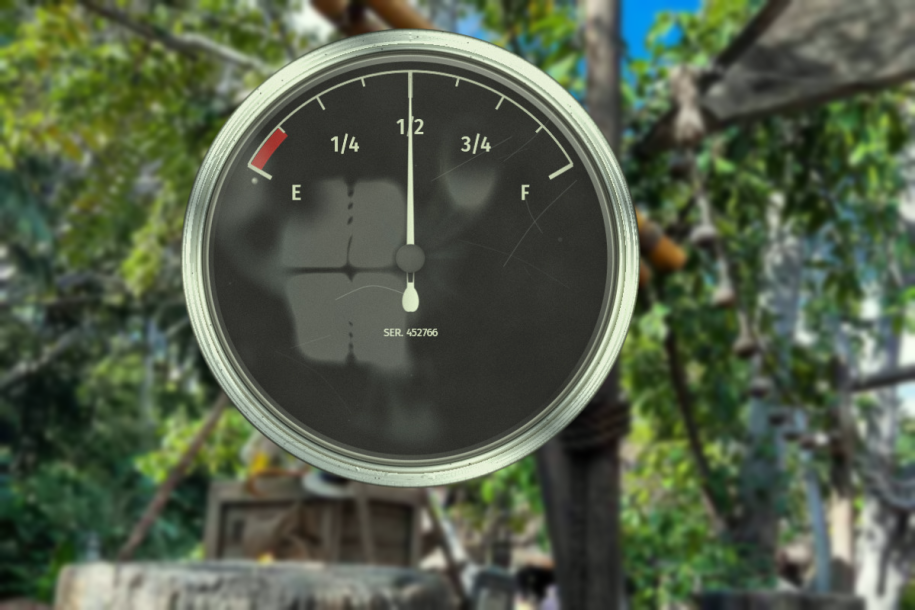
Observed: **0.5**
